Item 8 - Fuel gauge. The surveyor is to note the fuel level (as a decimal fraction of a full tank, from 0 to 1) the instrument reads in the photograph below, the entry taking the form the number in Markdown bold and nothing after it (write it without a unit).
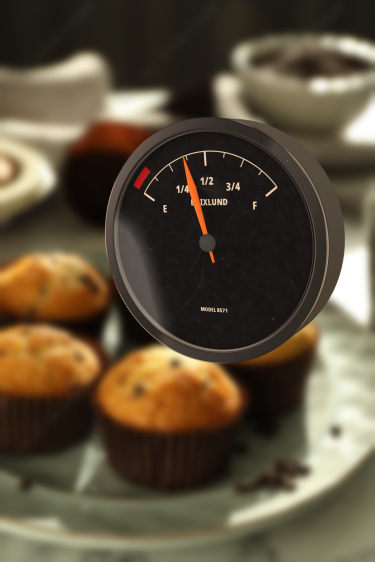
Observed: **0.375**
